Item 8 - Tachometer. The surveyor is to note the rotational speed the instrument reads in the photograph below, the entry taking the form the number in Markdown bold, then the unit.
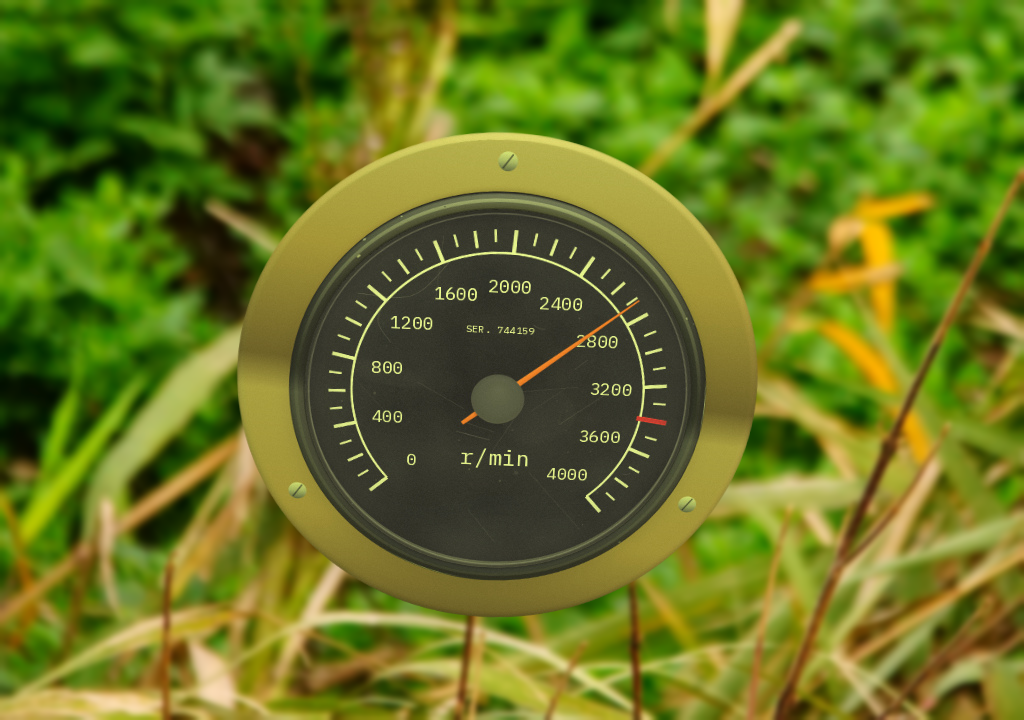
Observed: **2700** rpm
